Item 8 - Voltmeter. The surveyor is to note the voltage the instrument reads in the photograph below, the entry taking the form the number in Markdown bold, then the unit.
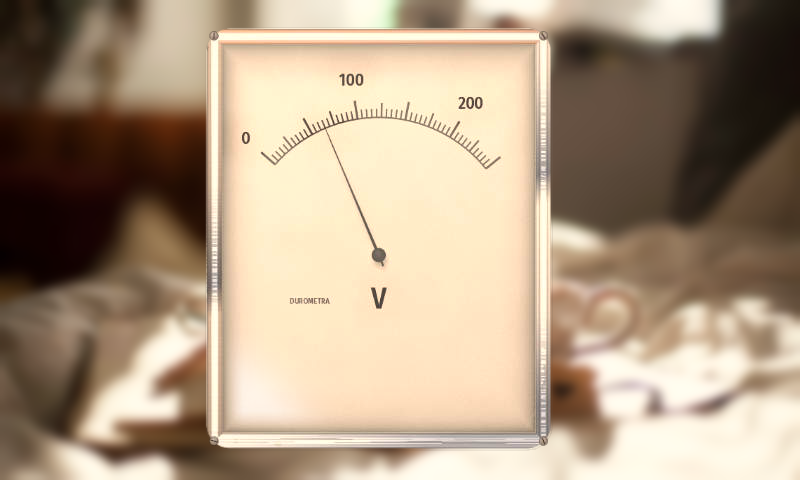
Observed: **65** V
